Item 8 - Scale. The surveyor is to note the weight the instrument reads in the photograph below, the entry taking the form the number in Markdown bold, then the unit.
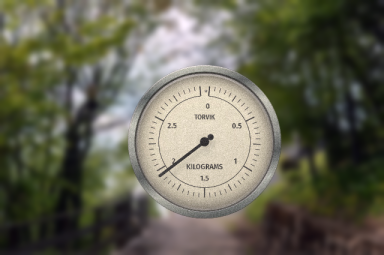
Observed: **1.95** kg
